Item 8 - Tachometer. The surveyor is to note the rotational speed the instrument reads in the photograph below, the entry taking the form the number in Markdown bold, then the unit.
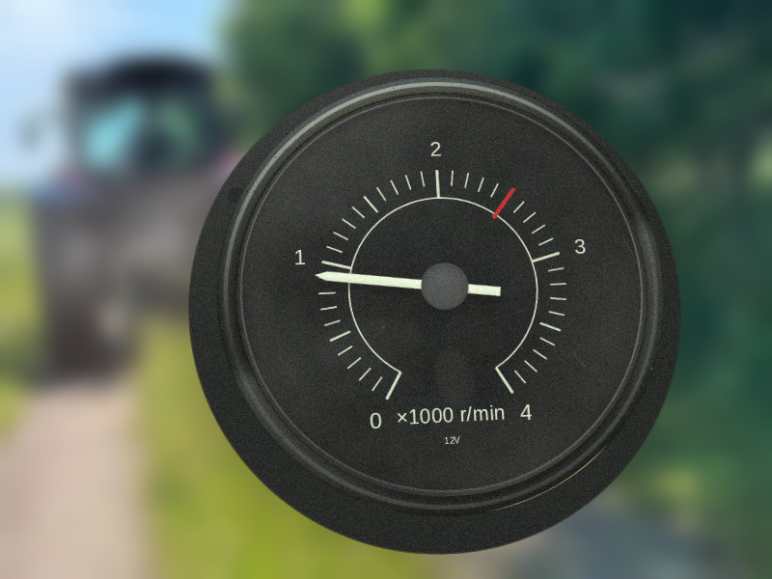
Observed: **900** rpm
